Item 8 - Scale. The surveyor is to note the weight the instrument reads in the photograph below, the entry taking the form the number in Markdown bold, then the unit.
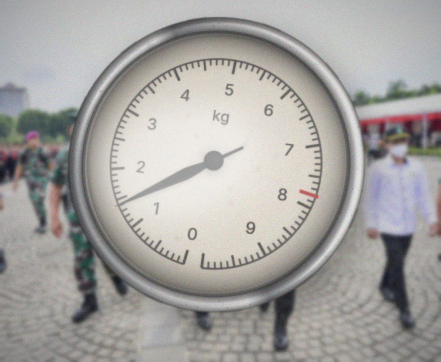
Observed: **1.4** kg
